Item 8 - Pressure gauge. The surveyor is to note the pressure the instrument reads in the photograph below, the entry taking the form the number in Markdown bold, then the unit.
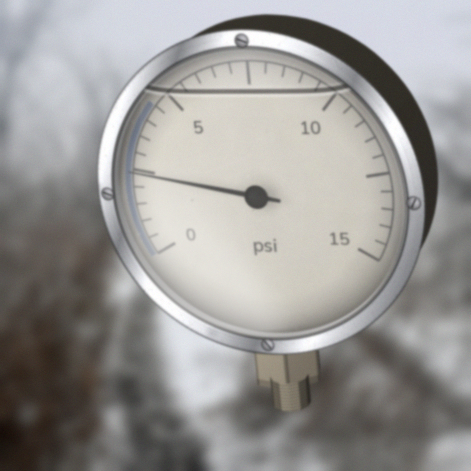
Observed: **2.5** psi
